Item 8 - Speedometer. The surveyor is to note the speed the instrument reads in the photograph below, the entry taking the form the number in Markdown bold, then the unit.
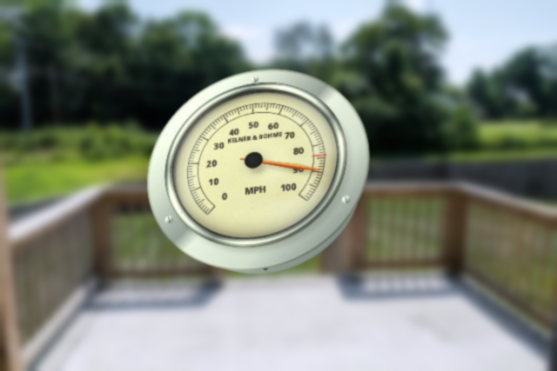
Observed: **90** mph
